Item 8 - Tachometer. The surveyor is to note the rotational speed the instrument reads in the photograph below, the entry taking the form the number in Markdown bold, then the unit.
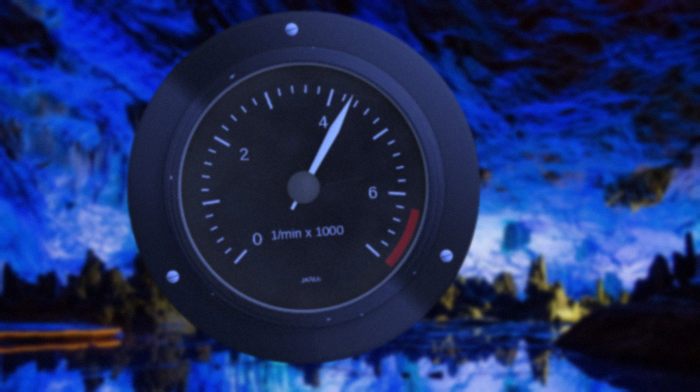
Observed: **4300** rpm
